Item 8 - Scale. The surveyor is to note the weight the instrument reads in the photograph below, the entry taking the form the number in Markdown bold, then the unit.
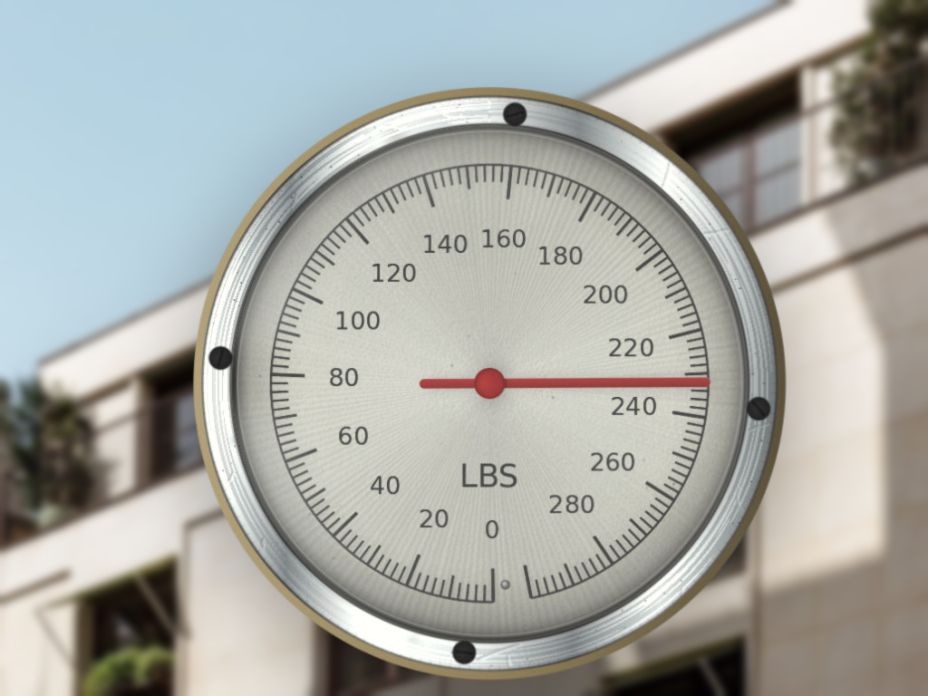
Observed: **232** lb
